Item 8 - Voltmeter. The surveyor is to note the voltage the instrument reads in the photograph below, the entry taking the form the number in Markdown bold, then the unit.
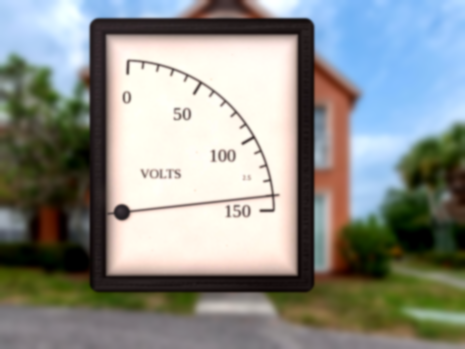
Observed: **140** V
